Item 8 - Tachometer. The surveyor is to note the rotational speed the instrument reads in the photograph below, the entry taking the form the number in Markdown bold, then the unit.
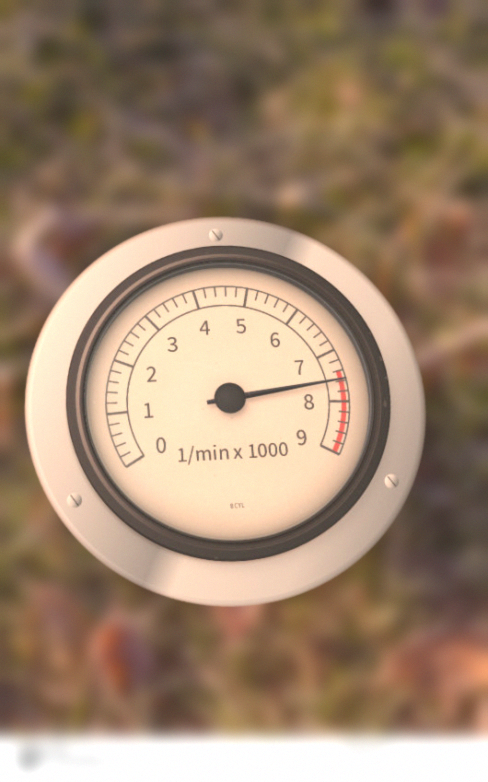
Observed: **7600** rpm
